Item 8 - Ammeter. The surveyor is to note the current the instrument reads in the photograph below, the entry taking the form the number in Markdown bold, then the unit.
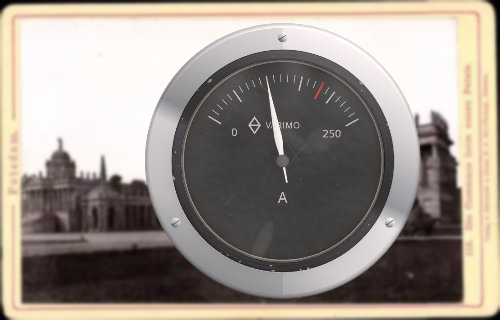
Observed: **100** A
